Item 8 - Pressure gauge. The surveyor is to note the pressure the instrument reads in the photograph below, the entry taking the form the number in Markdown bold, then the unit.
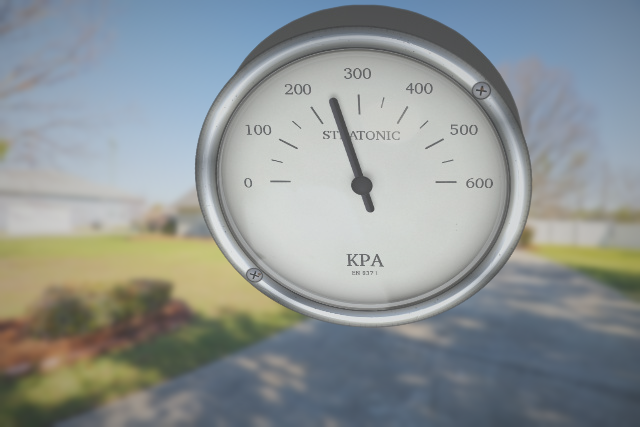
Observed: **250** kPa
